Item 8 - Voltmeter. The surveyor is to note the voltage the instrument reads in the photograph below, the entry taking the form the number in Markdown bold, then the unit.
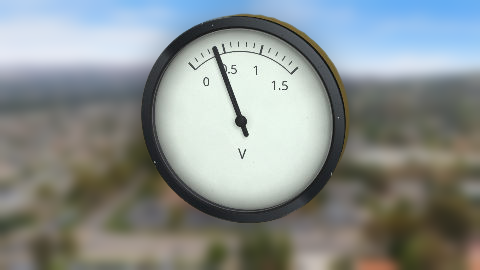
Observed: **0.4** V
